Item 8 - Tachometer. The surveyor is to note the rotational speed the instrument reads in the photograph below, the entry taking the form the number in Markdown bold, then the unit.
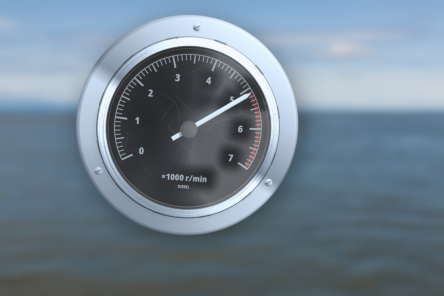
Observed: **5100** rpm
